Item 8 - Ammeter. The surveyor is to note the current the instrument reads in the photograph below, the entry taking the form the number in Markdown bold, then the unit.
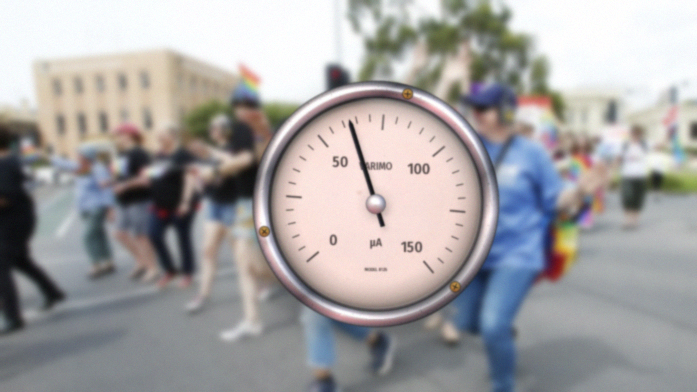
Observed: **62.5** µA
